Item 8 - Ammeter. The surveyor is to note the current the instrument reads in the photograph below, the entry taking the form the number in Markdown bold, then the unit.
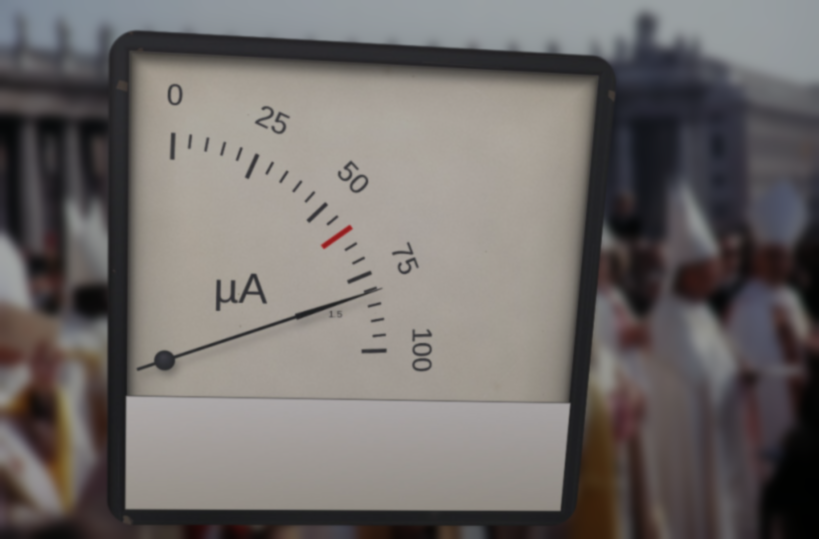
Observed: **80** µA
